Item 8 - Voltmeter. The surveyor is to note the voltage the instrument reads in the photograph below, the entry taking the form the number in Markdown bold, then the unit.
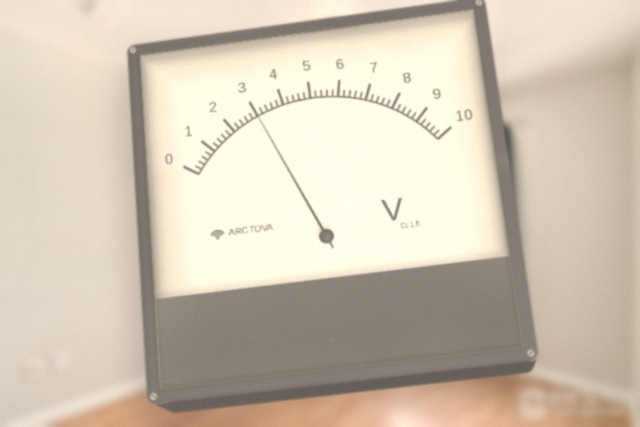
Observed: **3** V
